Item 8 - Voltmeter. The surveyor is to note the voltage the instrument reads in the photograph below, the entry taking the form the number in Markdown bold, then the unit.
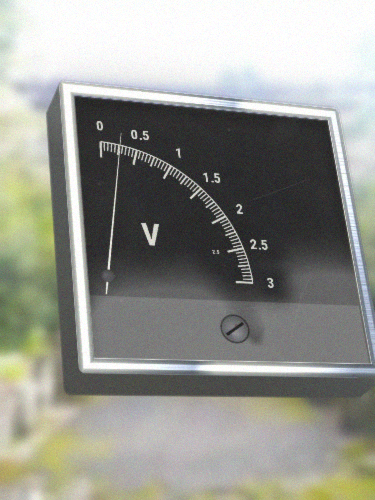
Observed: **0.25** V
